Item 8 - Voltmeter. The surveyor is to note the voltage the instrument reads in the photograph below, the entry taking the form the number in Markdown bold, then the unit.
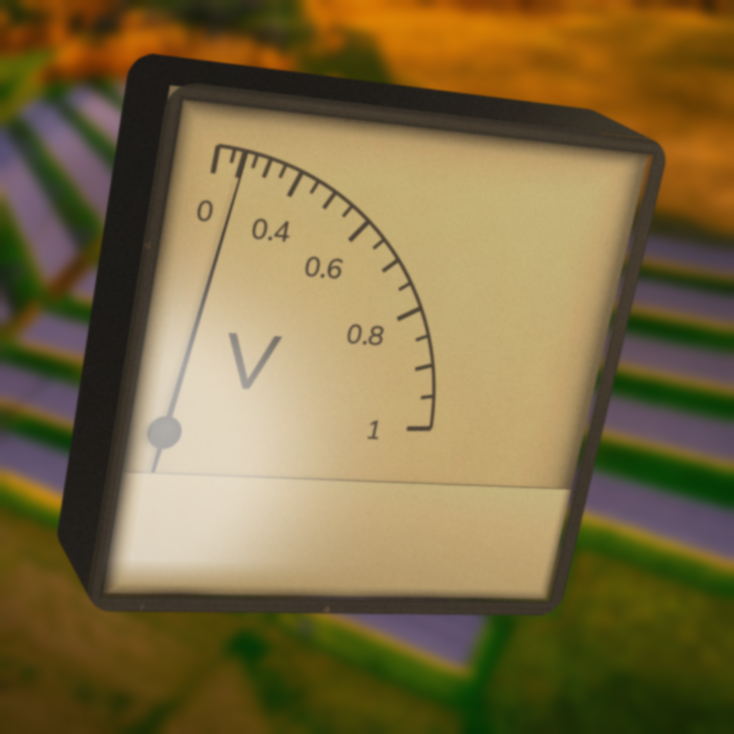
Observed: **0.2** V
